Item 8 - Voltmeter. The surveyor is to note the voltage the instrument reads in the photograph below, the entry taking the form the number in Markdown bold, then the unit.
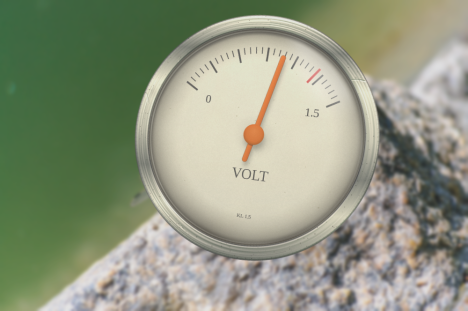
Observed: **0.9** V
